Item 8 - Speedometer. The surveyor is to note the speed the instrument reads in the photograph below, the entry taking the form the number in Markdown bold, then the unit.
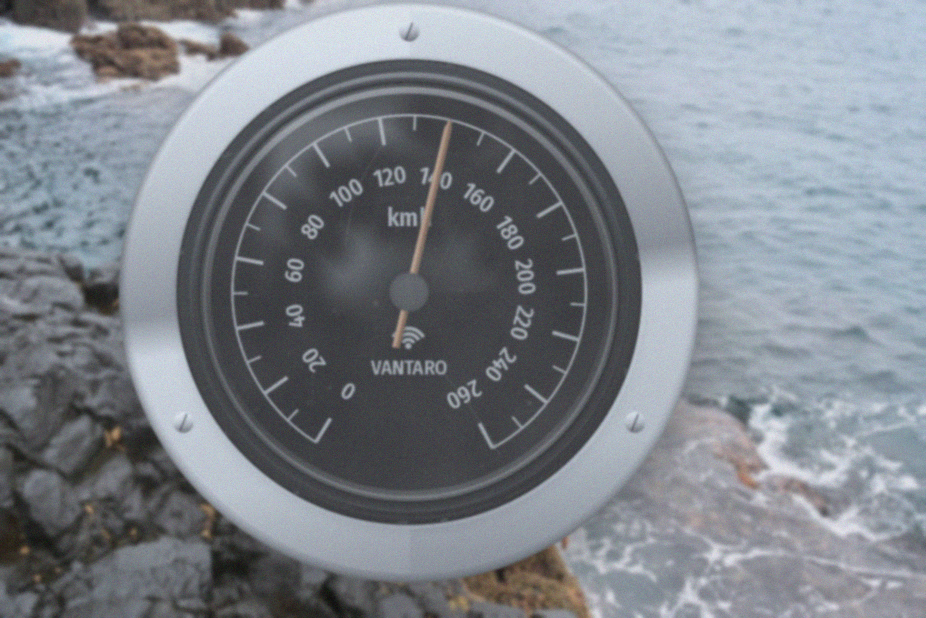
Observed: **140** km/h
